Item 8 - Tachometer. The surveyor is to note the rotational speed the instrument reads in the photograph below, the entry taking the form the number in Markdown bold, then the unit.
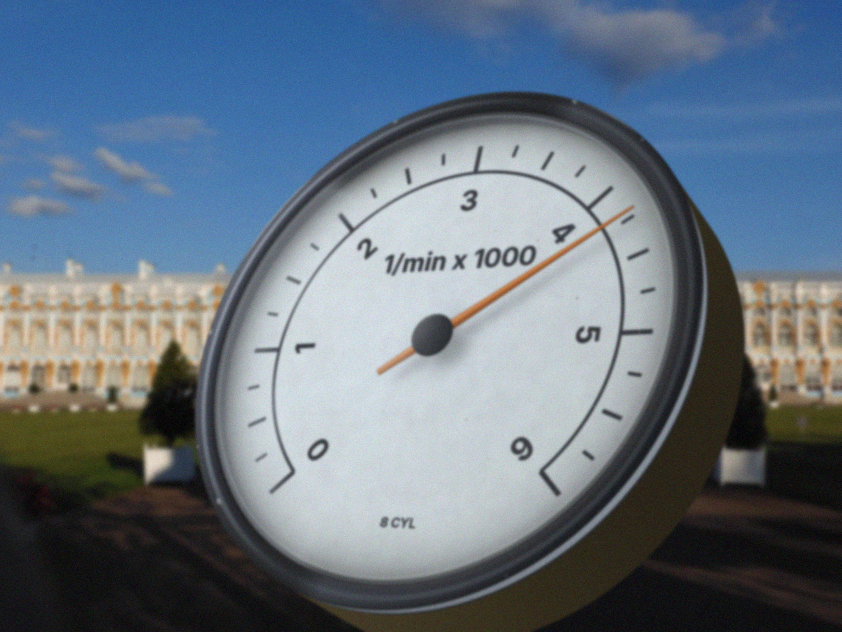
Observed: **4250** rpm
